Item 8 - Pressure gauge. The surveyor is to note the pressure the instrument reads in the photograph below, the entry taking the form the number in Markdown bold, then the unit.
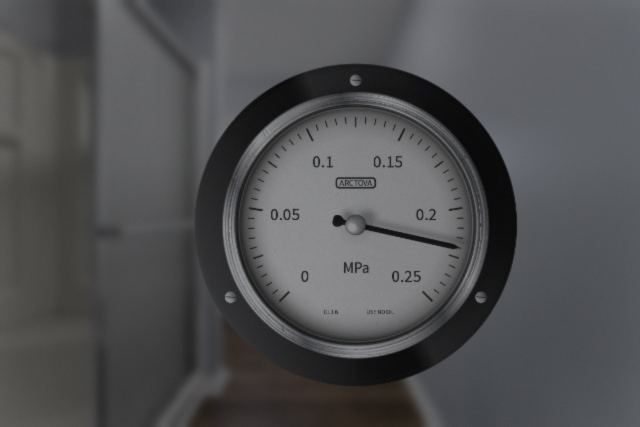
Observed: **0.22** MPa
